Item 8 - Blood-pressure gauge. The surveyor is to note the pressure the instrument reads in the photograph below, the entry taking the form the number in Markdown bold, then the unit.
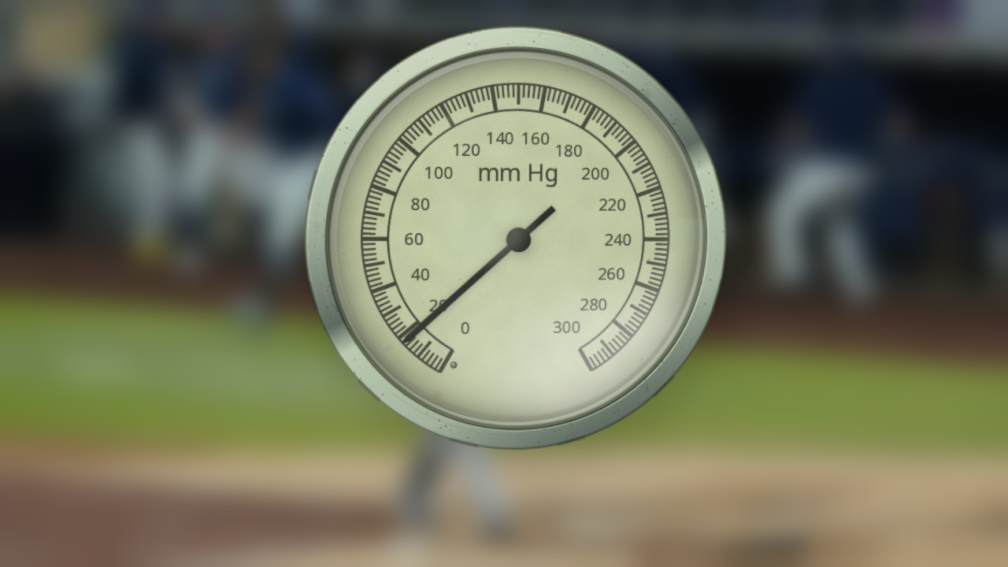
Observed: **18** mmHg
